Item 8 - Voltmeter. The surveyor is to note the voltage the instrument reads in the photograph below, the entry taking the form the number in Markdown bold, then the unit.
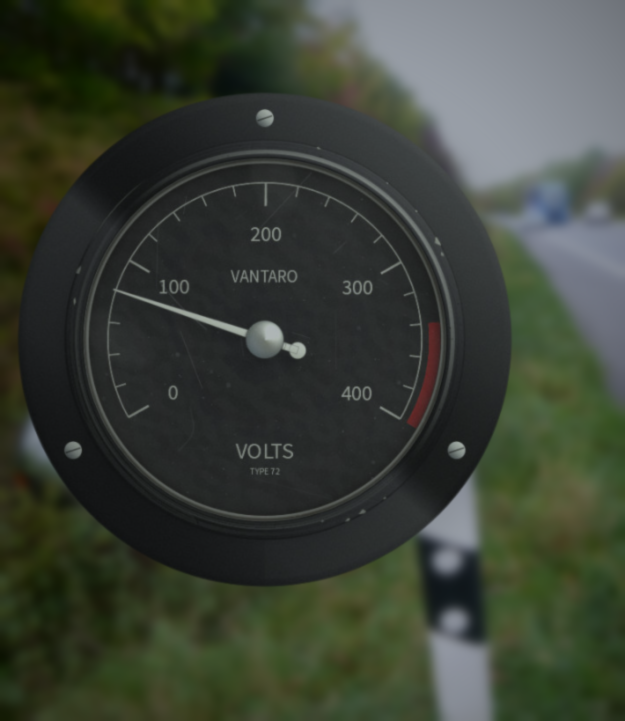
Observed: **80** V
